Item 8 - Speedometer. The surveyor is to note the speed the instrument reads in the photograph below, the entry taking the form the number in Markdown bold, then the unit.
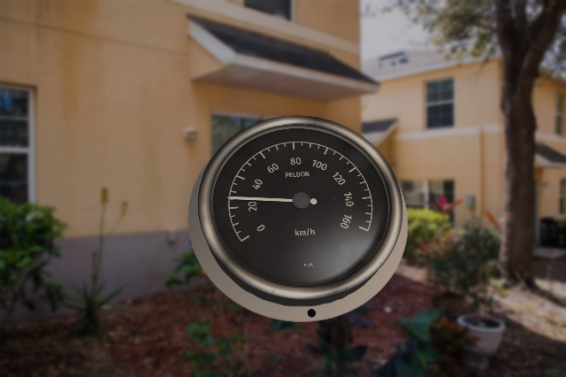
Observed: **25** km/h
